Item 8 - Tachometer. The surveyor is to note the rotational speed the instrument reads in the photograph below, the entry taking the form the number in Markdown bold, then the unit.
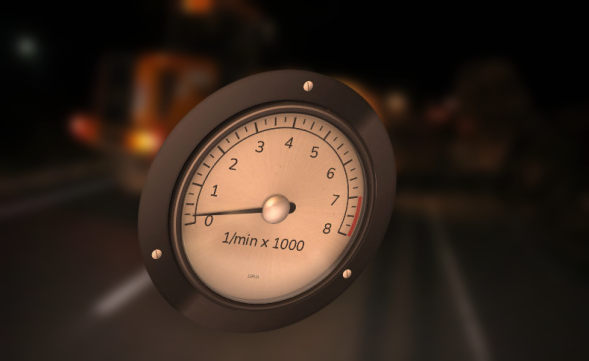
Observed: **250** rpm
